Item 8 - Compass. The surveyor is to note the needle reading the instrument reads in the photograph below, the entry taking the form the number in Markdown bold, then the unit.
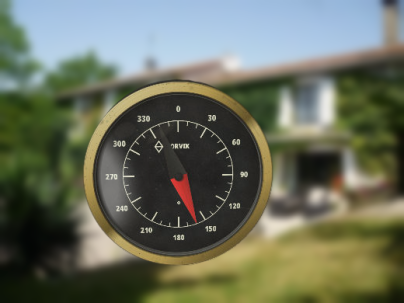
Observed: **160** °
